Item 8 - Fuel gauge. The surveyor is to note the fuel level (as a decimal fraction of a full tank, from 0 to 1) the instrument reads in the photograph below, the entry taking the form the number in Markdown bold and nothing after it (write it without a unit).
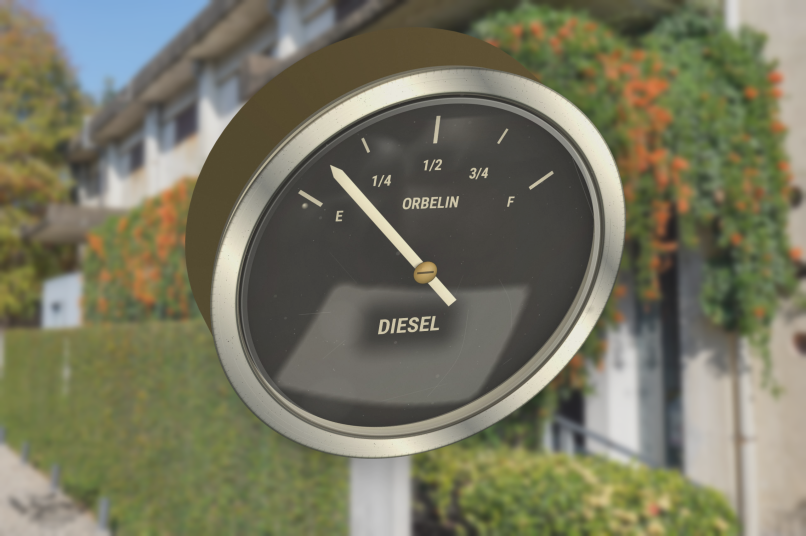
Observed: **0.125**
